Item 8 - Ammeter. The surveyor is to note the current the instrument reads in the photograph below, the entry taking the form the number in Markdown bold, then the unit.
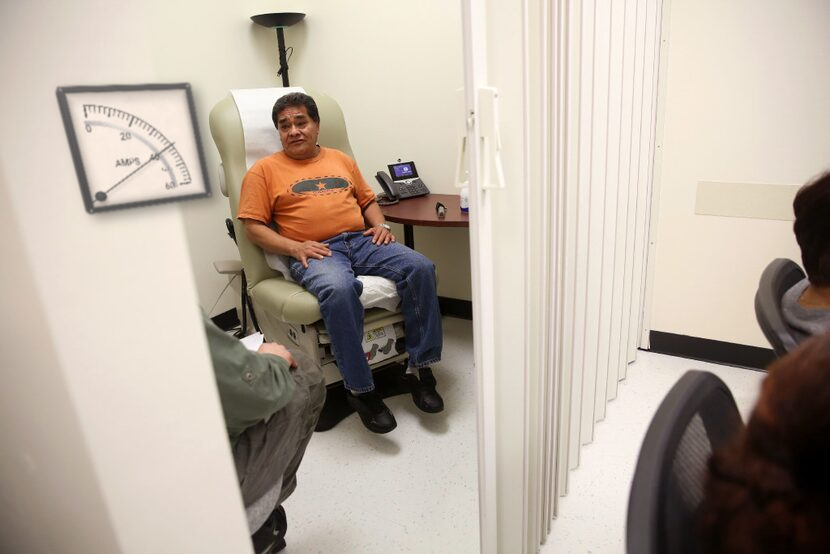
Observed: **40** A
